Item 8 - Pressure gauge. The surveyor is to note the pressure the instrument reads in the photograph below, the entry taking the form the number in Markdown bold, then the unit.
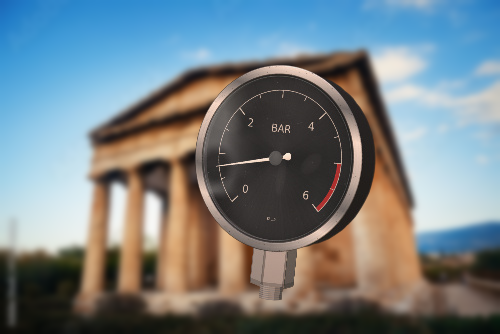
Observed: **0.75** bar
